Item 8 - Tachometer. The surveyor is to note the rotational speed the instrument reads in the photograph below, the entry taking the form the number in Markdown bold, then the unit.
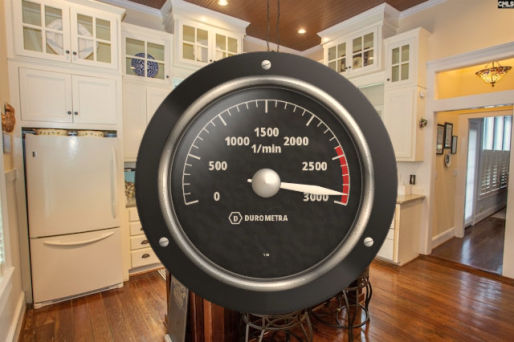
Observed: **2900** rpm
